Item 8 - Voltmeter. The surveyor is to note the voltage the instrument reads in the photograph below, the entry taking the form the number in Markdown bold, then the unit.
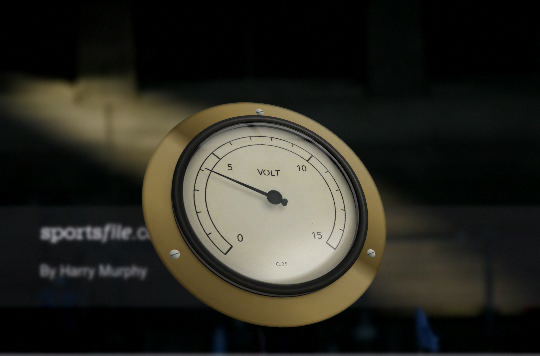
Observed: **4** V
